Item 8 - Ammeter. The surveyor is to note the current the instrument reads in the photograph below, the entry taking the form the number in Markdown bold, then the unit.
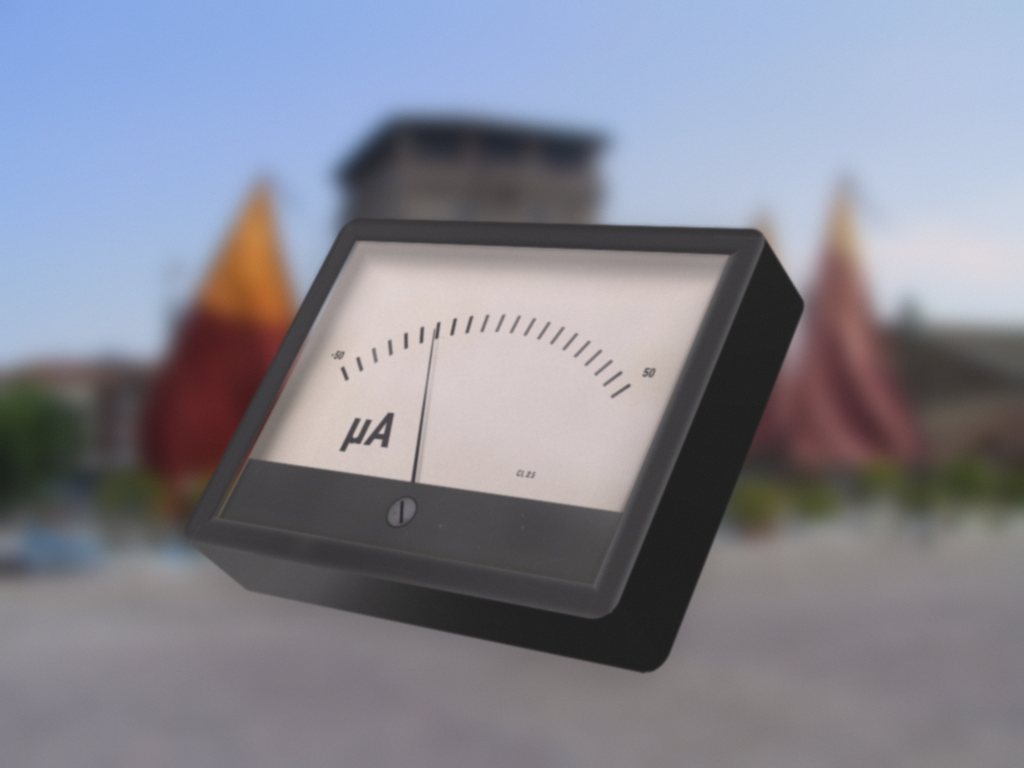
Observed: **-20** µA
